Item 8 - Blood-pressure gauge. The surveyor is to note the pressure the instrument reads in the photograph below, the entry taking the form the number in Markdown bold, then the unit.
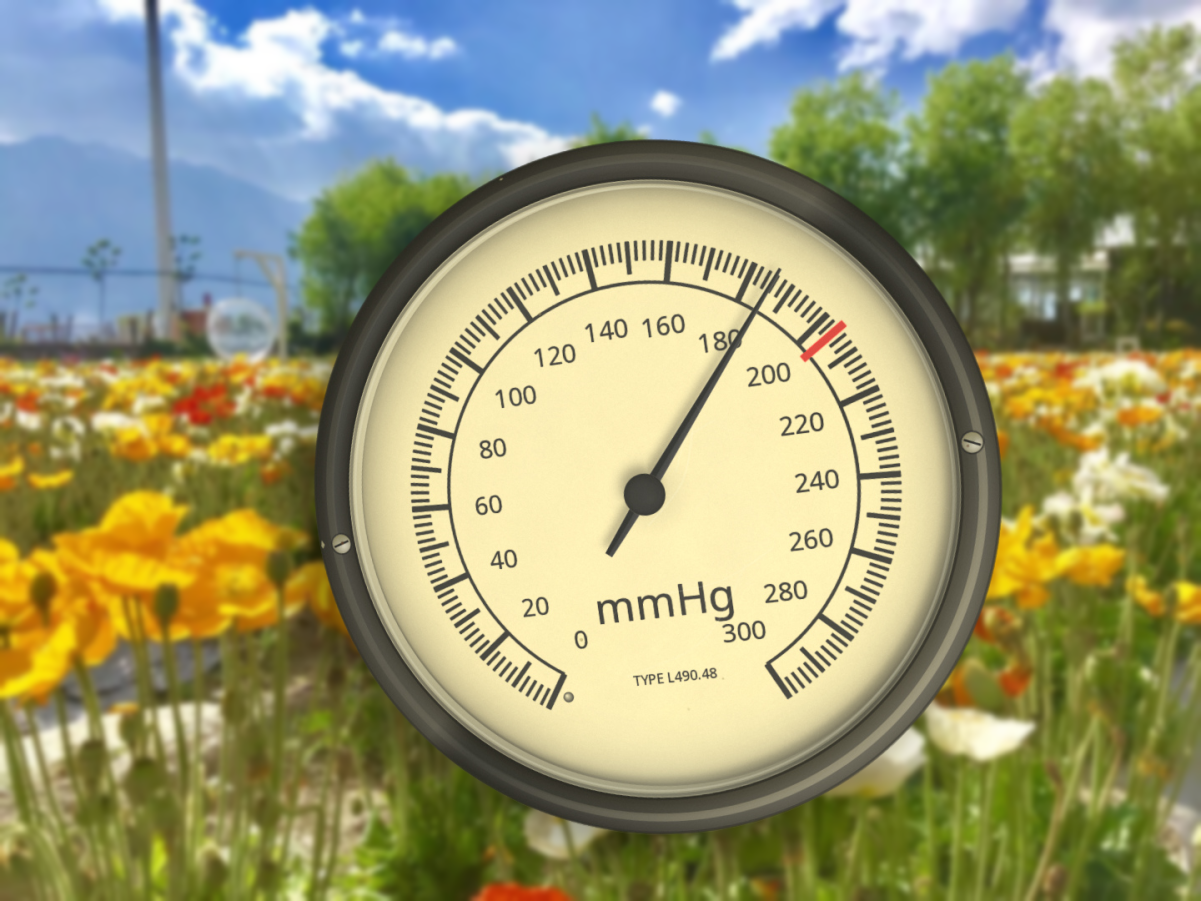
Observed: **186** mmHg
